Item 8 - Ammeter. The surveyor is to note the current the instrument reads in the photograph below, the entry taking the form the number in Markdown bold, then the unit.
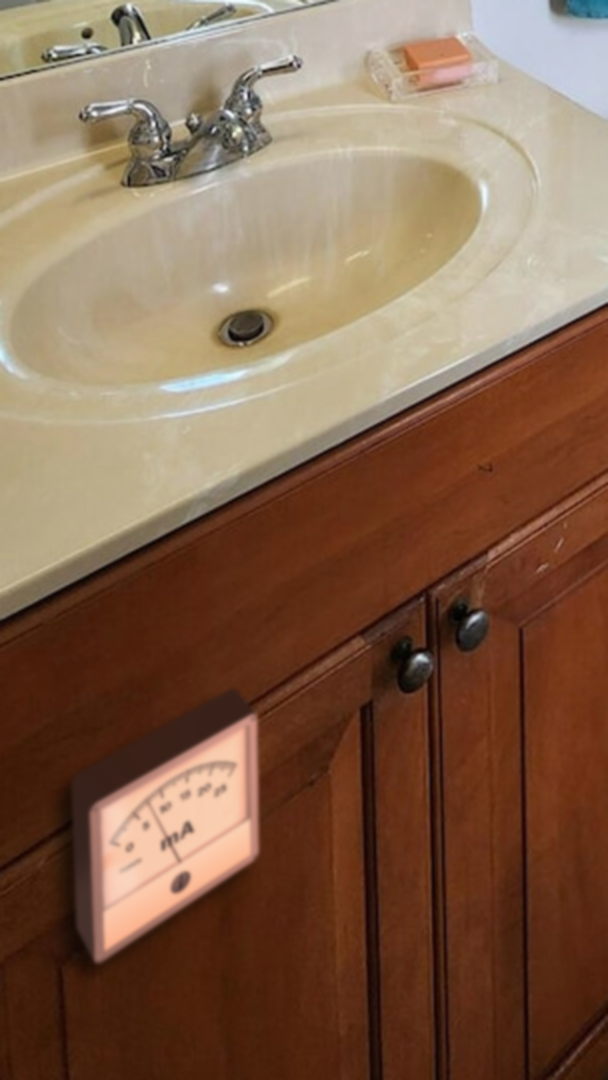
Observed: **7.5** mA
